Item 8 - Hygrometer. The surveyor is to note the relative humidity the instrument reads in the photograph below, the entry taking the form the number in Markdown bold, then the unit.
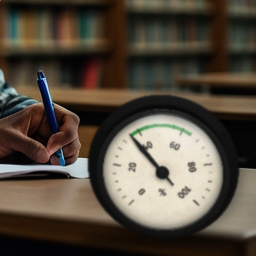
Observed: **36** %
